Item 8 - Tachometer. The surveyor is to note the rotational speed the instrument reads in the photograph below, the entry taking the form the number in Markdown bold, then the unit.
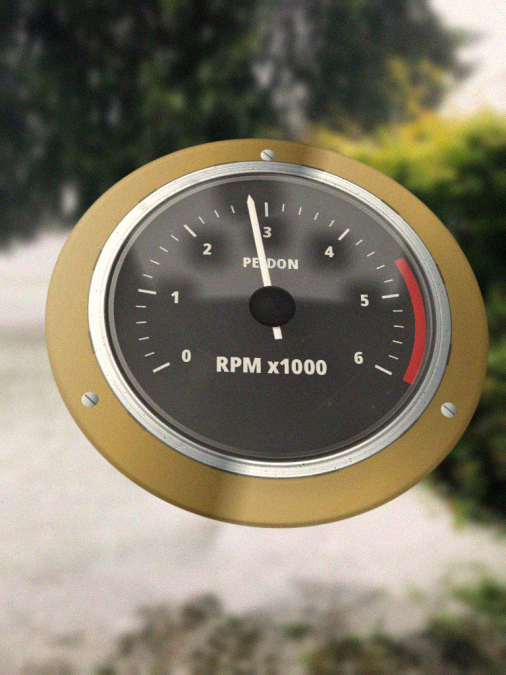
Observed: **2800** rpm
